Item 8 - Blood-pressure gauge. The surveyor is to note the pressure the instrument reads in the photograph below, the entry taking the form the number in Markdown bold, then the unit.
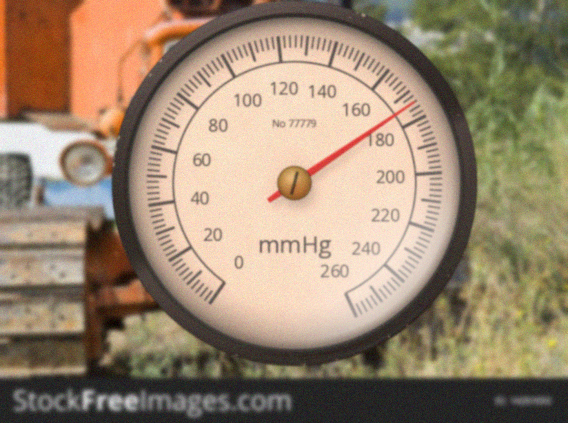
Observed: **174** mmHg
